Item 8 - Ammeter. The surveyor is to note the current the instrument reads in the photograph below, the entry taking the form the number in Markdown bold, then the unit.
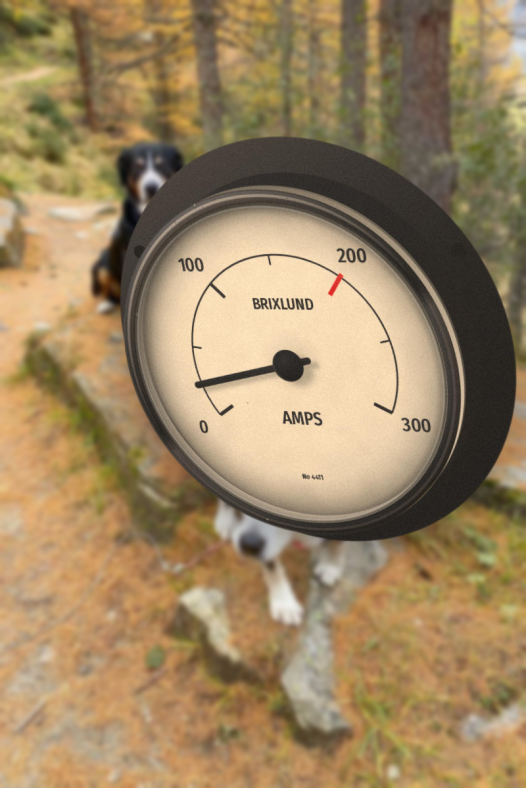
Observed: **25** A
